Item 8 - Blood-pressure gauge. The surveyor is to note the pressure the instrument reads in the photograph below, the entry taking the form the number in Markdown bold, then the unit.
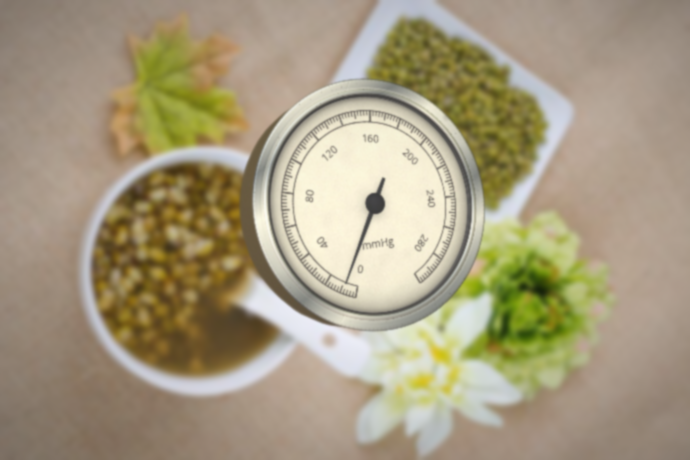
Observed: **10** mmHg
